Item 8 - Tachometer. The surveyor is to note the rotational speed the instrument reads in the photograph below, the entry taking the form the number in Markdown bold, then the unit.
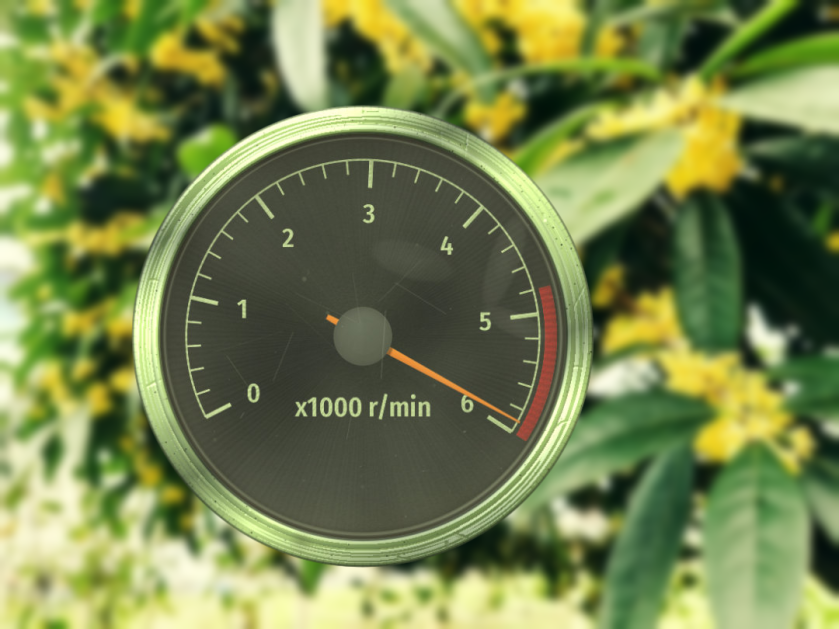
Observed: **5900** rpm
